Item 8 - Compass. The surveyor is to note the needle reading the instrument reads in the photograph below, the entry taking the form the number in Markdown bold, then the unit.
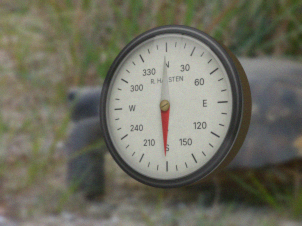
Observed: **180** °
